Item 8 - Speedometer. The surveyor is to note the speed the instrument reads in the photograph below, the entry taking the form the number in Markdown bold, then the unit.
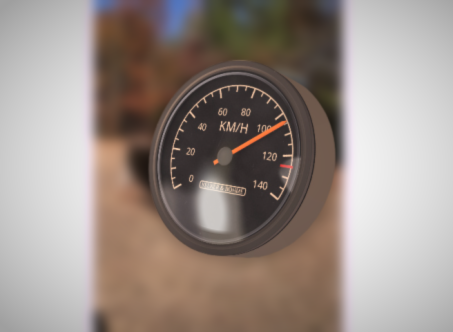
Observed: **105** km/h
